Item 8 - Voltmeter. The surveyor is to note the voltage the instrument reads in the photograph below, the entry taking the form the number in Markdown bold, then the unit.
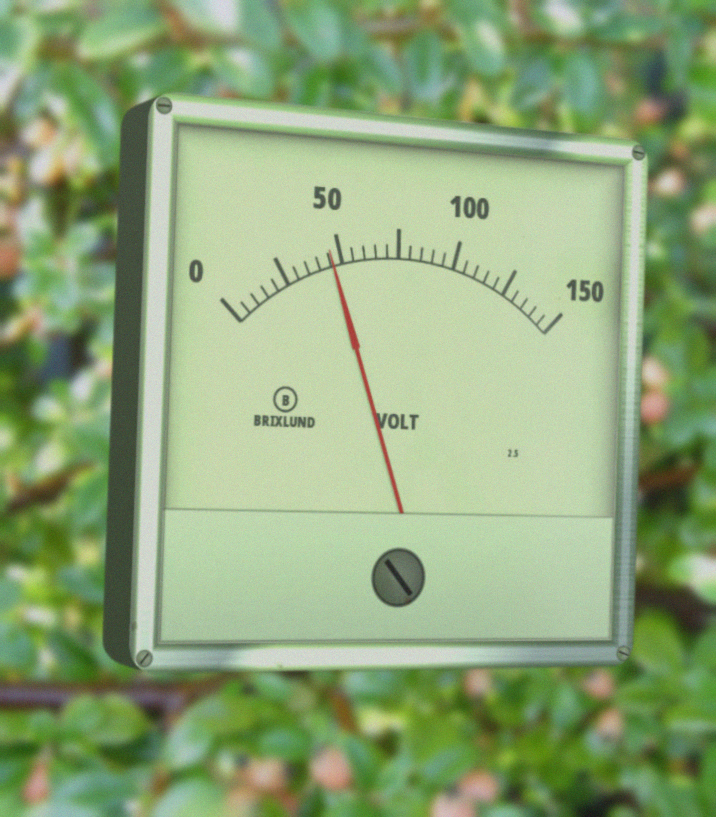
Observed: **45** V
